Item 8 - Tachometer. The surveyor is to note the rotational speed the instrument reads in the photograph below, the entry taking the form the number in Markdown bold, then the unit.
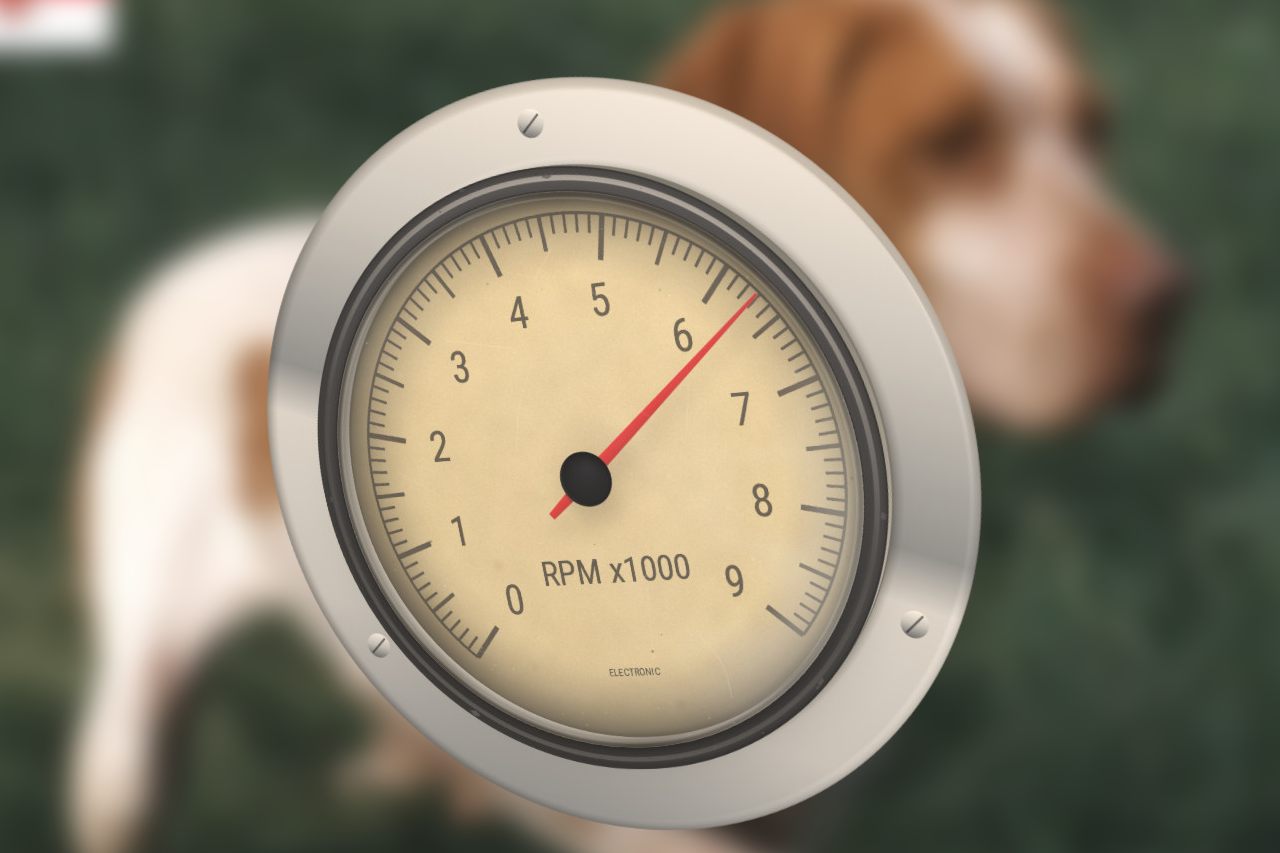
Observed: **6300** rpm
